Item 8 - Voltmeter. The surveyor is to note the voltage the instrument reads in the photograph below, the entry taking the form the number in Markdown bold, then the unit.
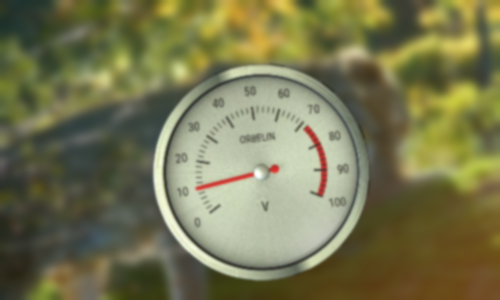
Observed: **10** V
